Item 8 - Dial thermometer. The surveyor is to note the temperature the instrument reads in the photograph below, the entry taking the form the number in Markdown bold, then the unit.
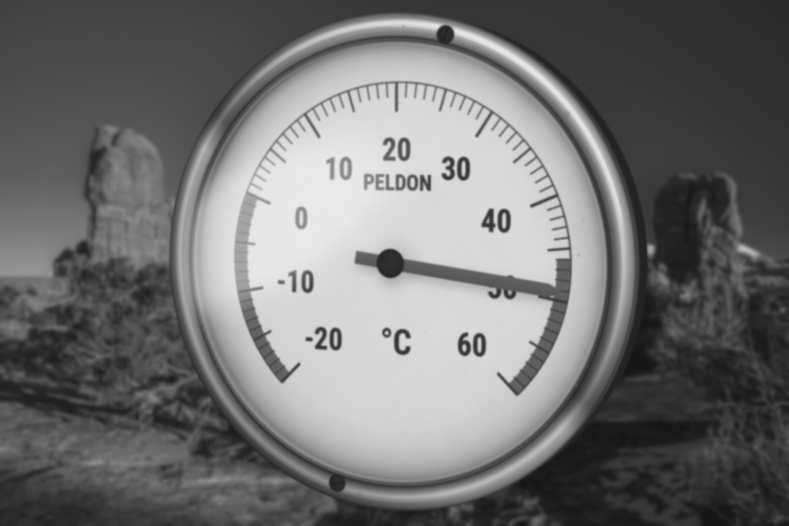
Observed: **49** °C
